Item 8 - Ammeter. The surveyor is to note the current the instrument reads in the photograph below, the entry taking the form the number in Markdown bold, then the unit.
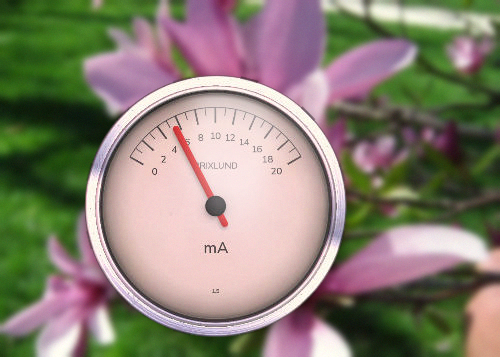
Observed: **5.5** mA
